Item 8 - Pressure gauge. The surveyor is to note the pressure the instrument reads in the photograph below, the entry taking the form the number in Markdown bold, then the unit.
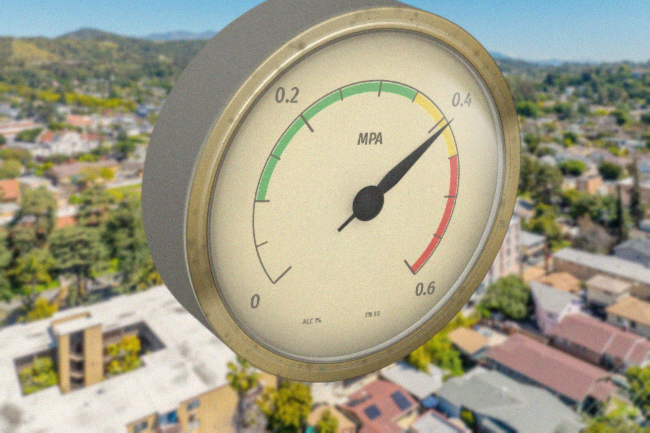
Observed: **0.4** MPa
